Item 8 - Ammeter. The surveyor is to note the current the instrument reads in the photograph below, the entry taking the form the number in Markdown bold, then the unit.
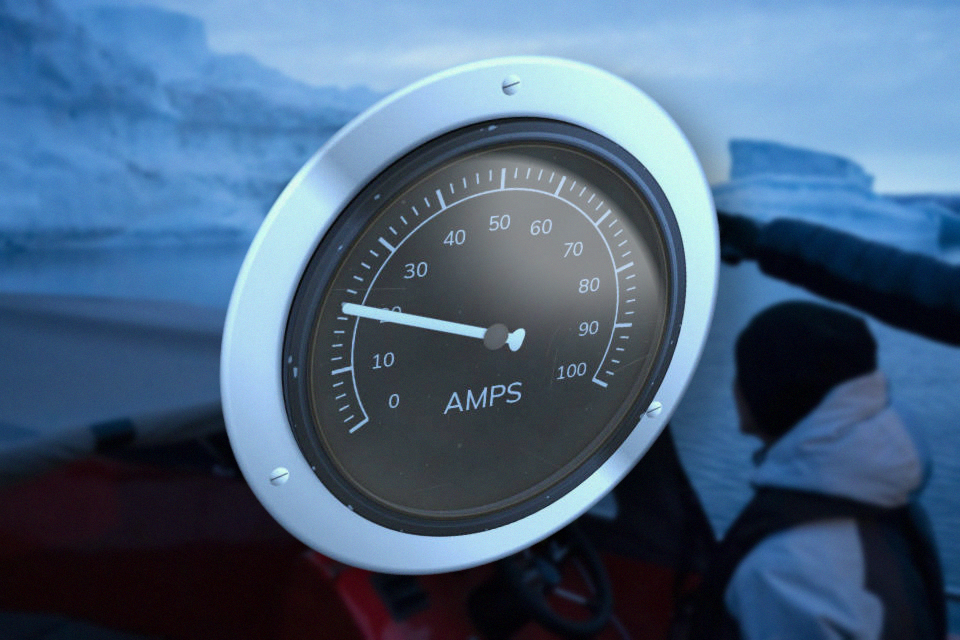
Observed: **20** A
